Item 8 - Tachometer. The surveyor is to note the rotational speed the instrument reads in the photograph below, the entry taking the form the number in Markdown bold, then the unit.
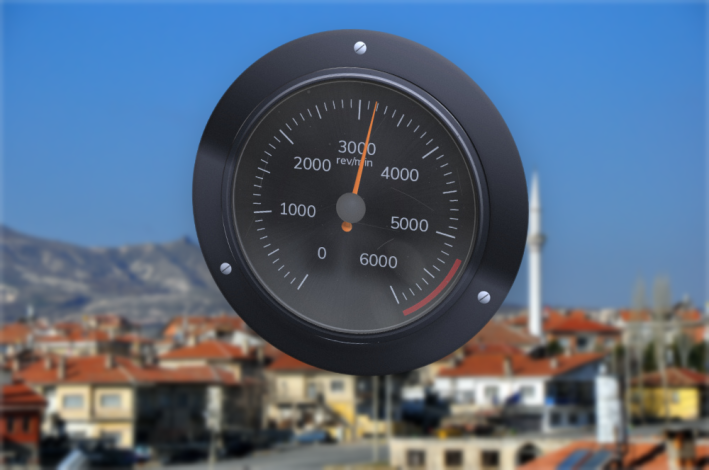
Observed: **3200** rpm
